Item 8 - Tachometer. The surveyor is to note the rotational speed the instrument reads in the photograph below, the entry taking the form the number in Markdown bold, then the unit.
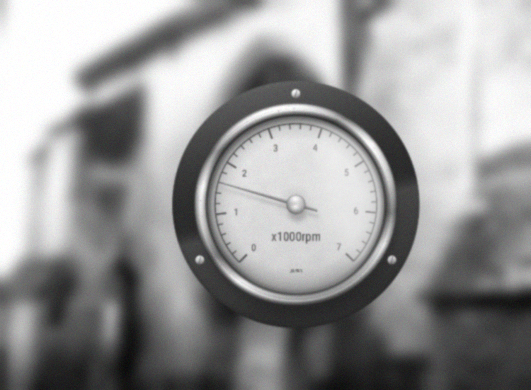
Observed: **1600** rpm
